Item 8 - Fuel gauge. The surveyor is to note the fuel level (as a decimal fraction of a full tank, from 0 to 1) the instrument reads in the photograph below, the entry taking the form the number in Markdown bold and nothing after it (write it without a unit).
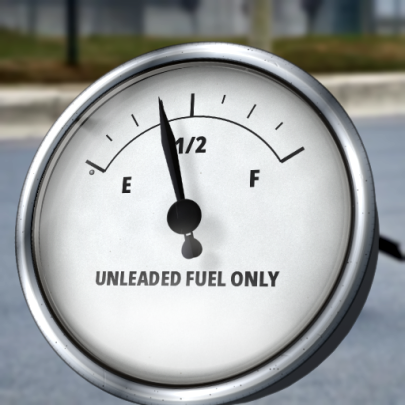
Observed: **0.375**
